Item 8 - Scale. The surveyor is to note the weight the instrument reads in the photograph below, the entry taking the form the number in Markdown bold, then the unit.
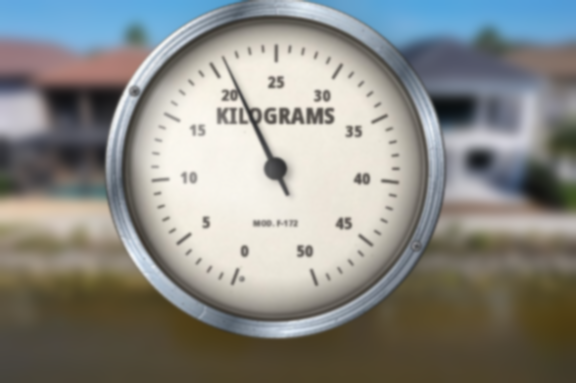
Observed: **21** kg
